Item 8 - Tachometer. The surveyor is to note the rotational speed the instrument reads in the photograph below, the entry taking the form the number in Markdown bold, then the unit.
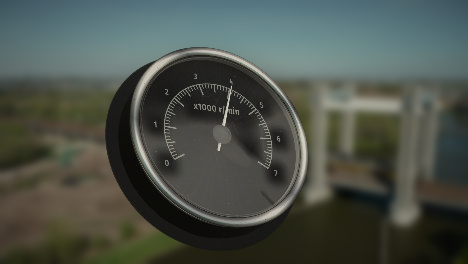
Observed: **4000** rpm
